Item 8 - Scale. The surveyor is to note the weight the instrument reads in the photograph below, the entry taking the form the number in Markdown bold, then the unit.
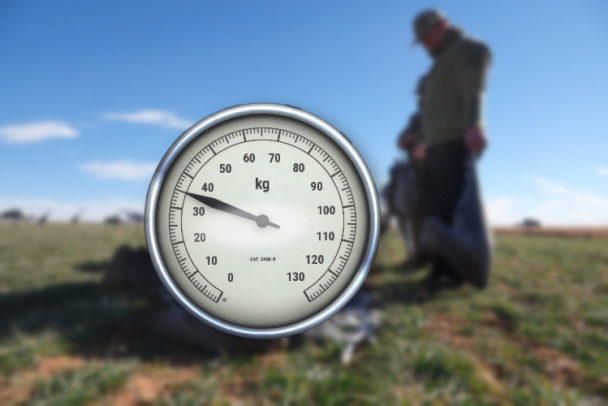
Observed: **35** kg
